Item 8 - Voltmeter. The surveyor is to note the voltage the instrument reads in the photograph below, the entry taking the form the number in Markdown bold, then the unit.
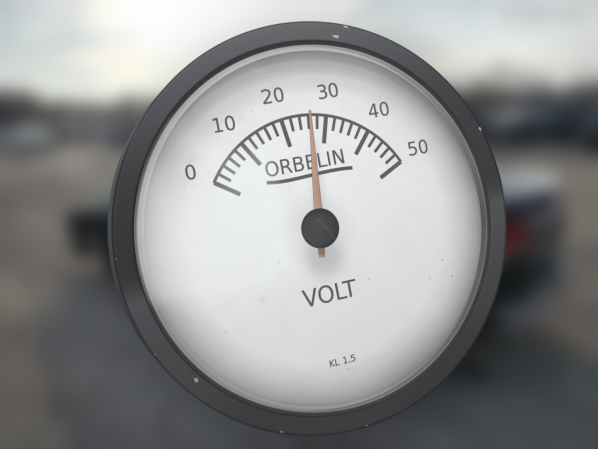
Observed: **26** V
